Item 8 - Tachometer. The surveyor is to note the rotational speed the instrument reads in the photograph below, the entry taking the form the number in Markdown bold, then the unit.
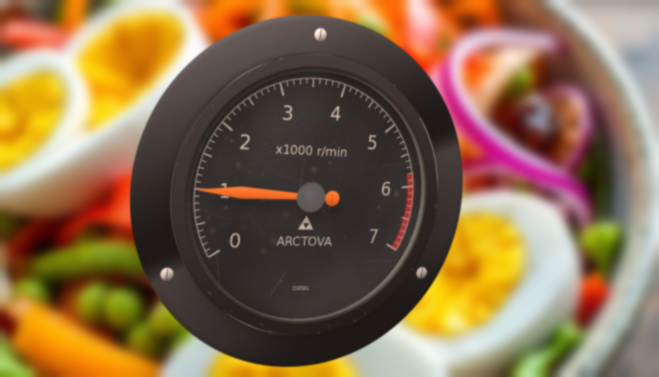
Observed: **1000** rpm
